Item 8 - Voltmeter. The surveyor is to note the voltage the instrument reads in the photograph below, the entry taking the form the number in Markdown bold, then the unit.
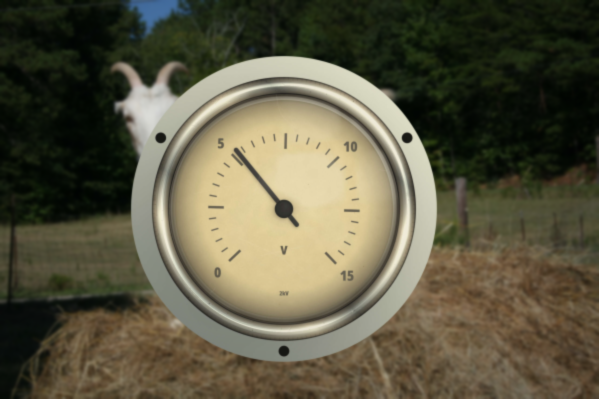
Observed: **5.25** V
